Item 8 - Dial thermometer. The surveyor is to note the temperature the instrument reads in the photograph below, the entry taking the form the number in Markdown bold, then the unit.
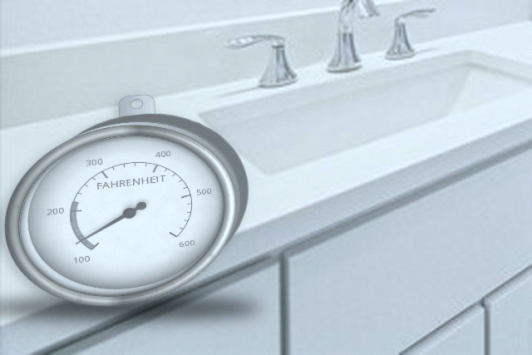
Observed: **130** °F
